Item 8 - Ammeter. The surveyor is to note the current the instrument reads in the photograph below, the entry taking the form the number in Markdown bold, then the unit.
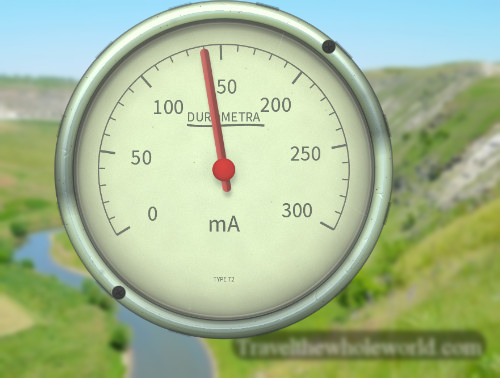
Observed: **140** mA
